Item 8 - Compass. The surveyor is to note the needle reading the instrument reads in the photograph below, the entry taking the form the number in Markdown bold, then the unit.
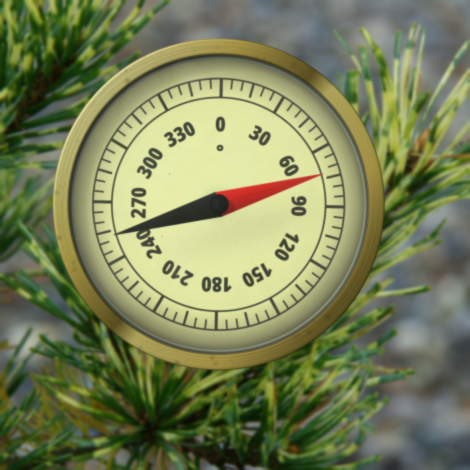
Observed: **72.5** °
